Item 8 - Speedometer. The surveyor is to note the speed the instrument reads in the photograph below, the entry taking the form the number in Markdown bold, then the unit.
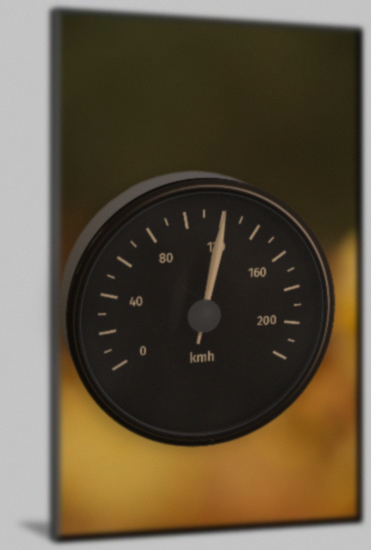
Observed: **120** km/h
